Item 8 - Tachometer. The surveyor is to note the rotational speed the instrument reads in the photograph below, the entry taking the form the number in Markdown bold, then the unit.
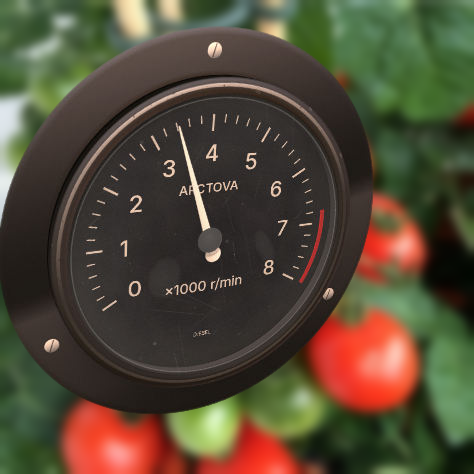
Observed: **3400** rpm
